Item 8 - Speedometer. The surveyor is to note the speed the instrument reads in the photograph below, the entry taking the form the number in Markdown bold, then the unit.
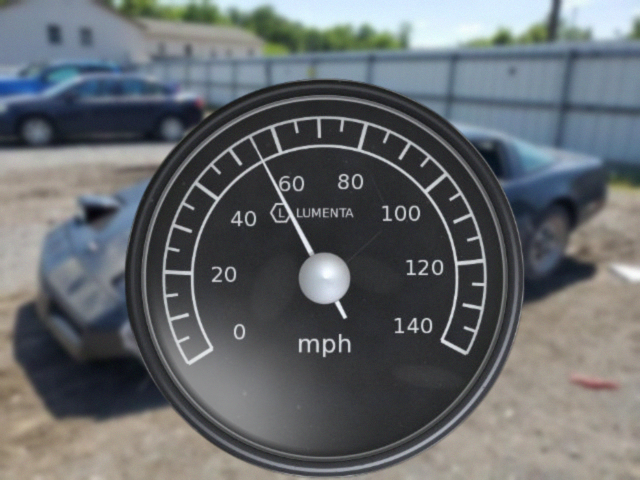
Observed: **55** mph
